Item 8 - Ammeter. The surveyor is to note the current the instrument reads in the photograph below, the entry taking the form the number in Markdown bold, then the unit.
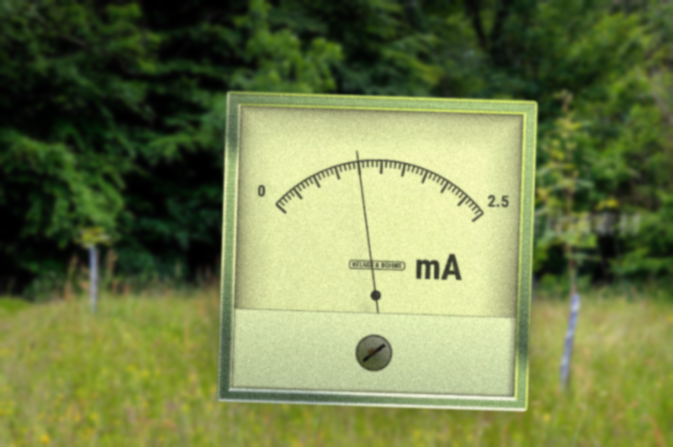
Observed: **1** mA
